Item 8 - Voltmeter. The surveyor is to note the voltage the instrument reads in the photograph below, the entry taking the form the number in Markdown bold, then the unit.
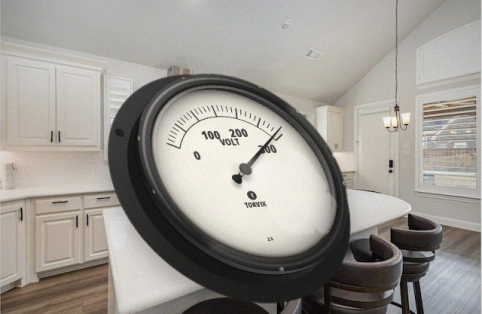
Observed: **290** V
